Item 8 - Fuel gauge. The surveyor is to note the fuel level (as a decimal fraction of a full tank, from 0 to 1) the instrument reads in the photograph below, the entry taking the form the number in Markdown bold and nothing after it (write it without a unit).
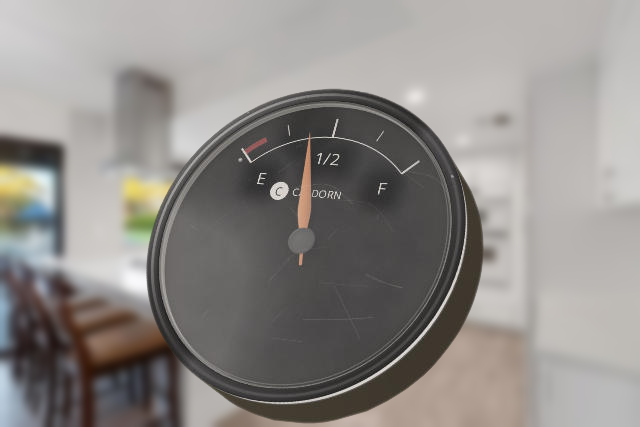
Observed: **0.375**
